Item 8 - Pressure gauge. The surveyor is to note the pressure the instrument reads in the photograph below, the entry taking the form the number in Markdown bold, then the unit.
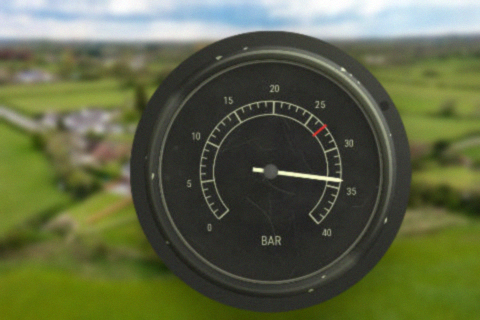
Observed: **34** bar
